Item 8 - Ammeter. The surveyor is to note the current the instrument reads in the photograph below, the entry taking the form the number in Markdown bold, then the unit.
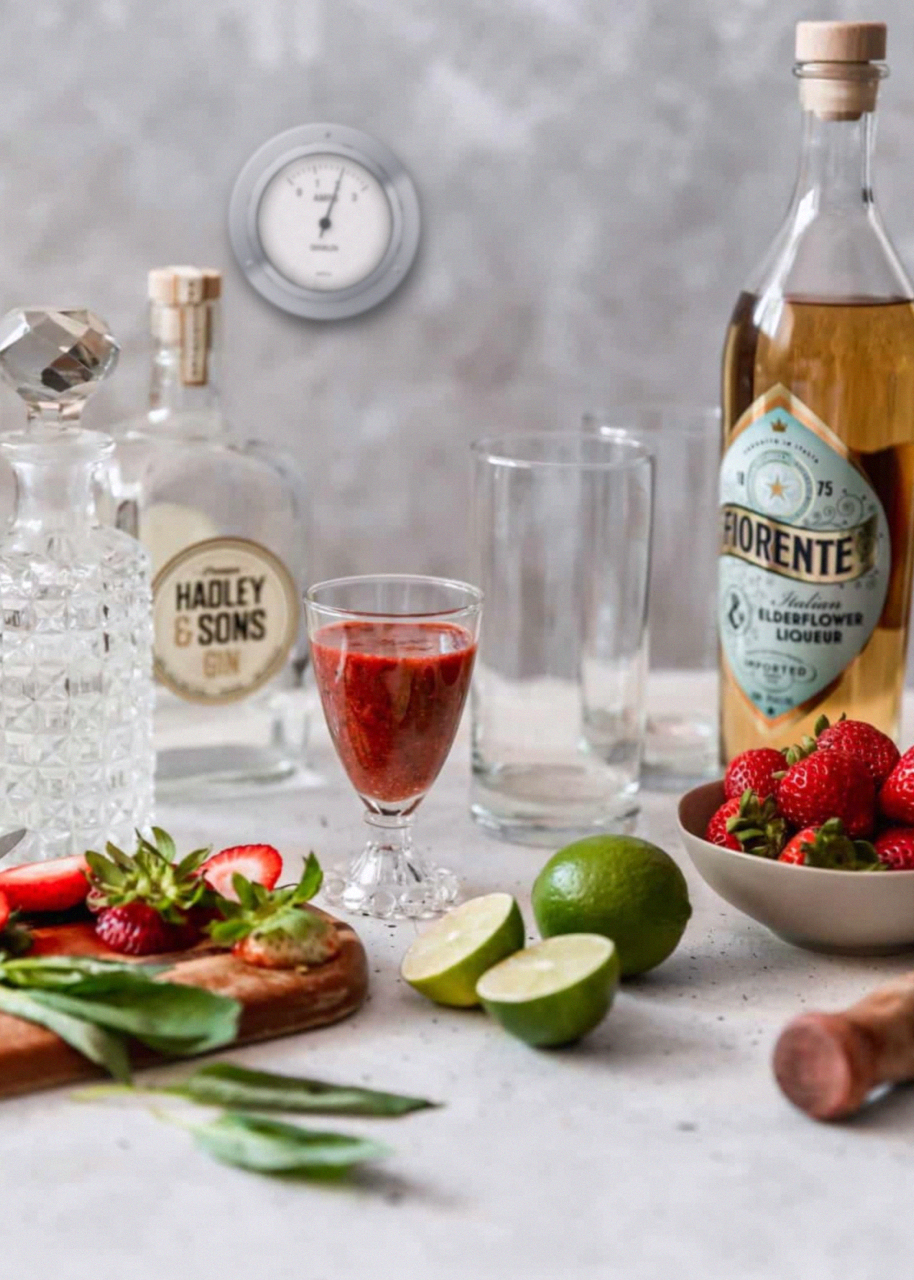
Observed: **2** A
